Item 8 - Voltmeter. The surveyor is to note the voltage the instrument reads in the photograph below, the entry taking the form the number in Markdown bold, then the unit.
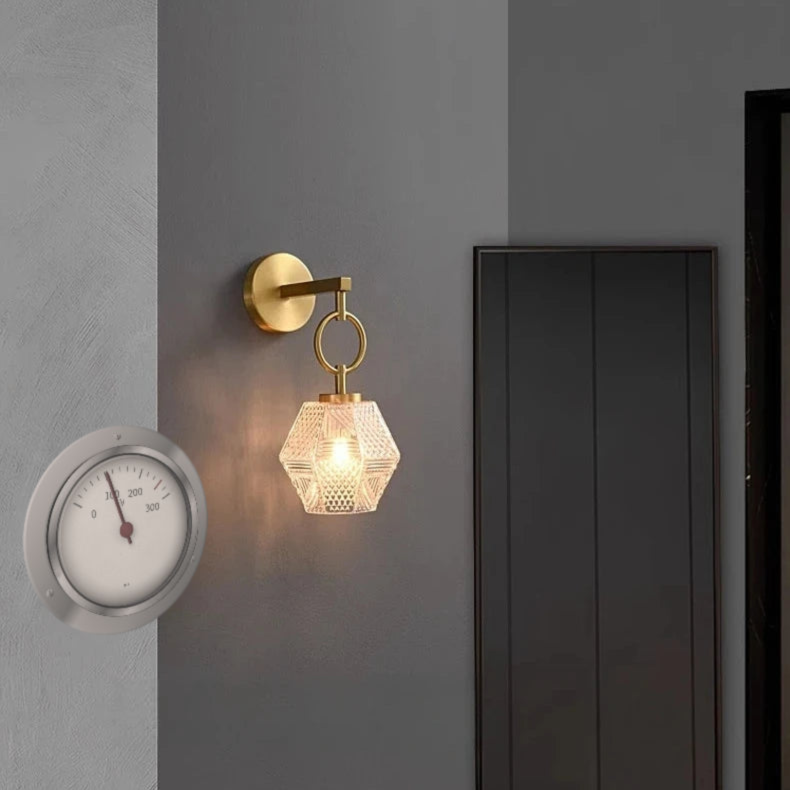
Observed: **100** V
